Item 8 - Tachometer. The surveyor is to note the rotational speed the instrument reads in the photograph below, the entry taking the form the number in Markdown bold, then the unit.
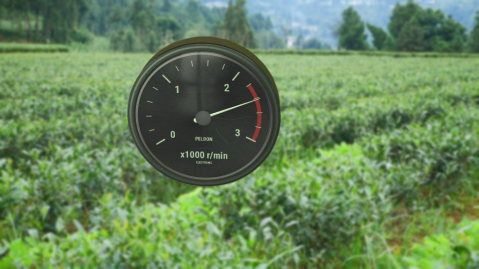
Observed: **2400** rpm
